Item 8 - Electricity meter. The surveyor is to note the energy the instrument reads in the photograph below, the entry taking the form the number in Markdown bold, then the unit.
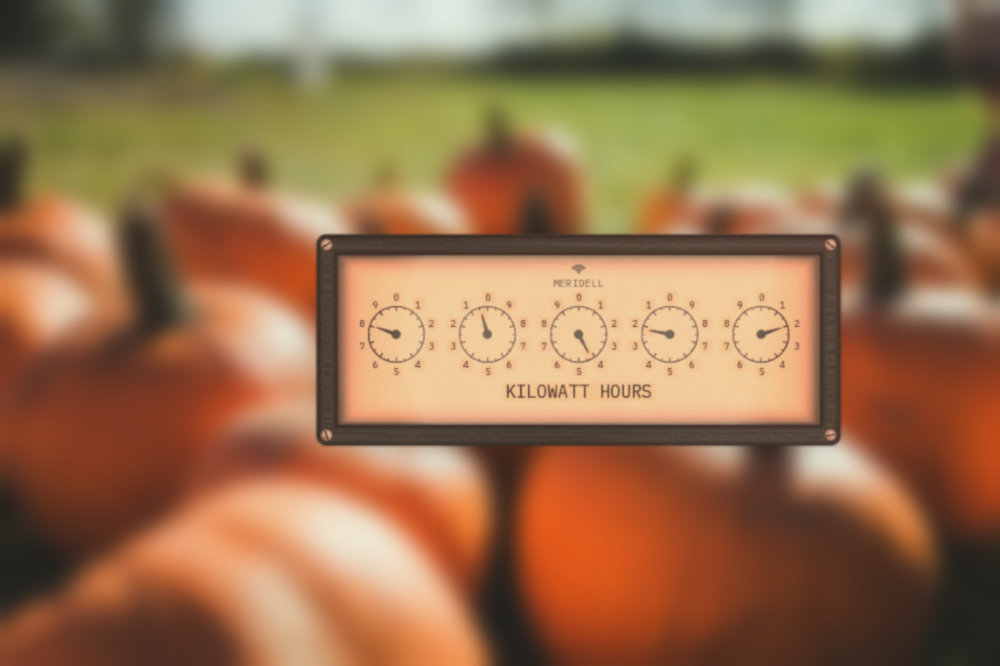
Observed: **80422** kWh
